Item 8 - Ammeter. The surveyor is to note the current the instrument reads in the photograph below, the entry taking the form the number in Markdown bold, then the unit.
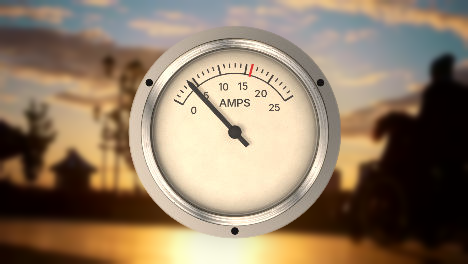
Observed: **4** A
